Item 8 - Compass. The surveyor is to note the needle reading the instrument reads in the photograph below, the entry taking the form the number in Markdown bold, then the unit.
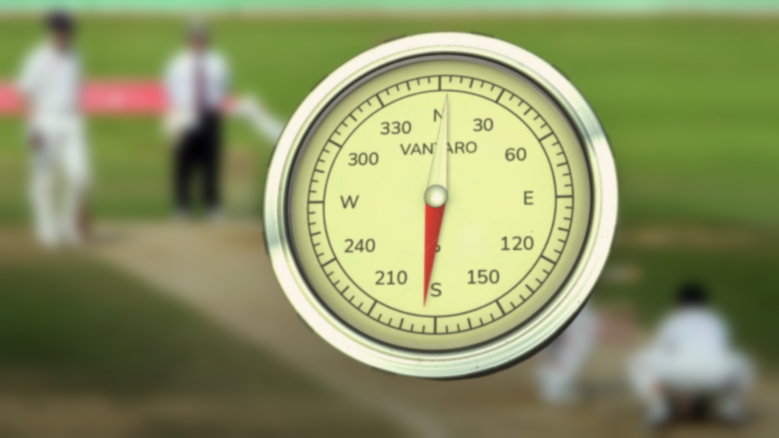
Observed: **185** °
